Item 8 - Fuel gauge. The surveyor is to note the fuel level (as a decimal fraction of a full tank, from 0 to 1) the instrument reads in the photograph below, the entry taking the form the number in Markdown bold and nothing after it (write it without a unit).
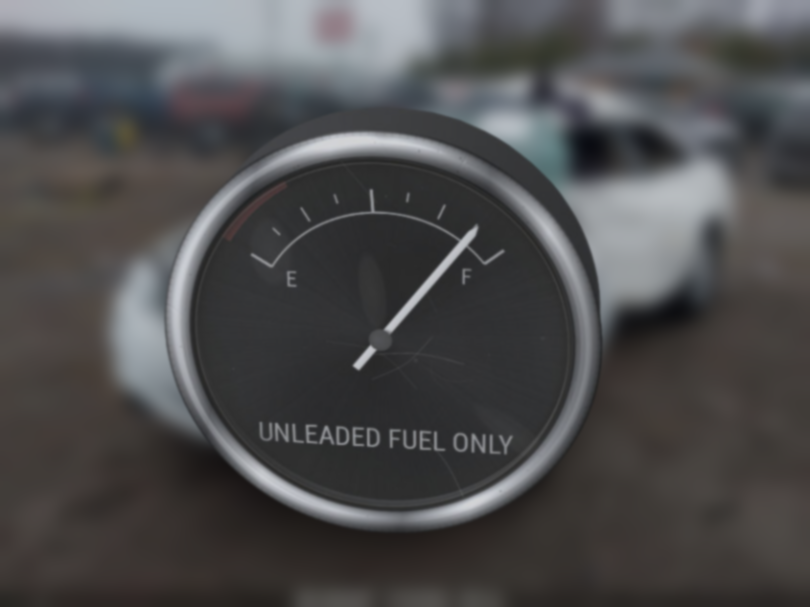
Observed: **0.875**
